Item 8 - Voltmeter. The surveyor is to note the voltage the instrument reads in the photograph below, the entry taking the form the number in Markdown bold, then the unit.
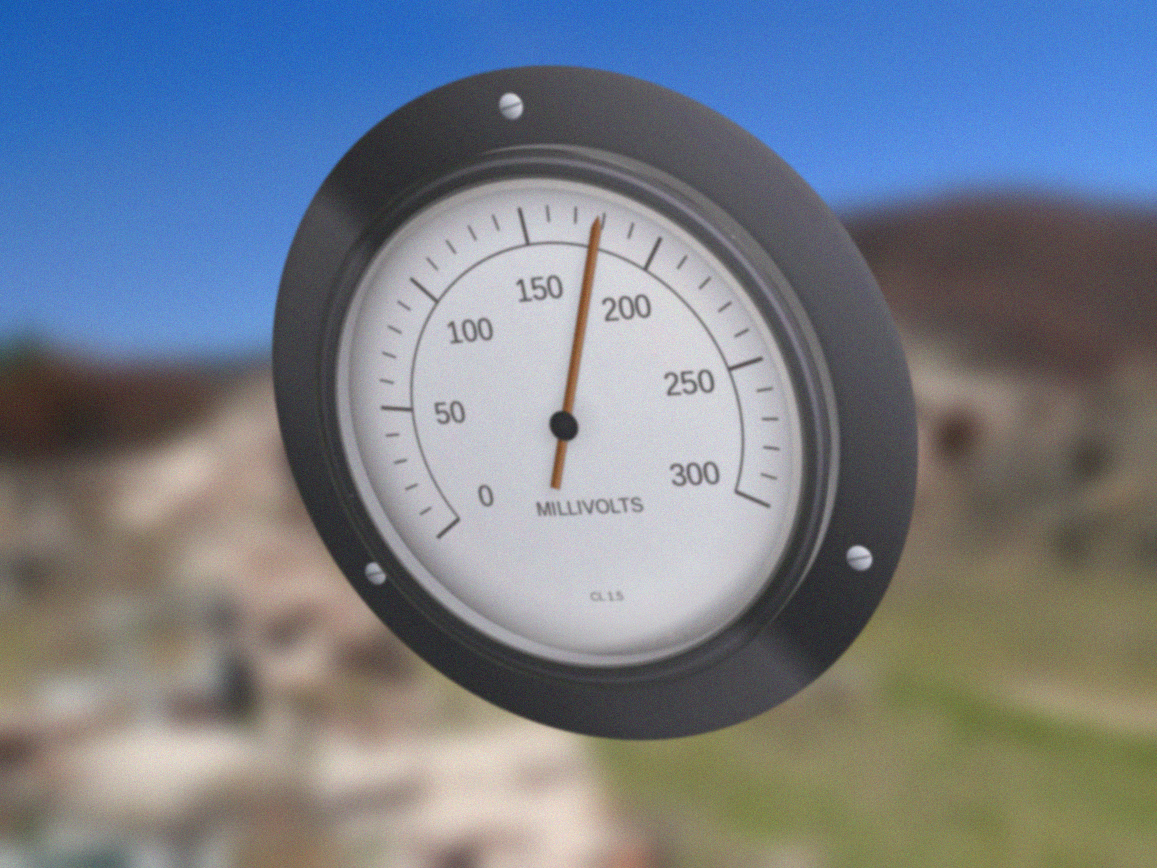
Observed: **180** mV
